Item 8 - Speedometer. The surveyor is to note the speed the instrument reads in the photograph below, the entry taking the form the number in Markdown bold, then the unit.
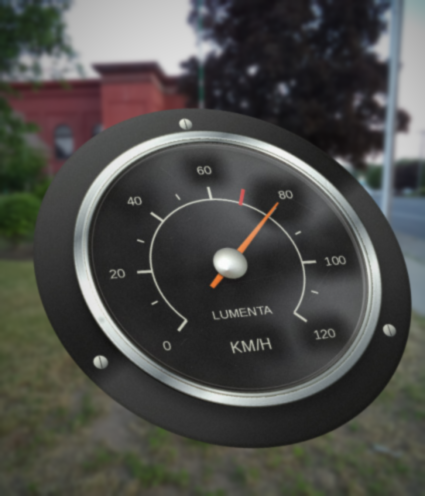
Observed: **80** km/h
